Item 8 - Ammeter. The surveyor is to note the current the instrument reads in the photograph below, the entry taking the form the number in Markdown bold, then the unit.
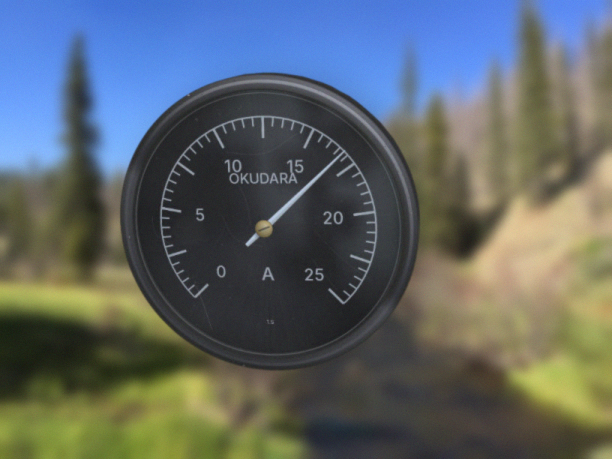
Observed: **16.75** A
